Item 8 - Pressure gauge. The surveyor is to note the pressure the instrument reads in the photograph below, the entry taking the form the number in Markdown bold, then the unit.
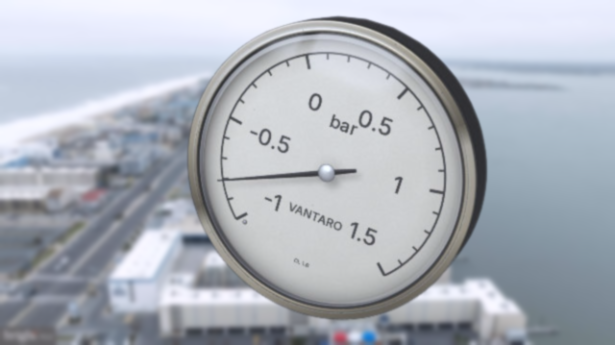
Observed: **-0.8** bar
